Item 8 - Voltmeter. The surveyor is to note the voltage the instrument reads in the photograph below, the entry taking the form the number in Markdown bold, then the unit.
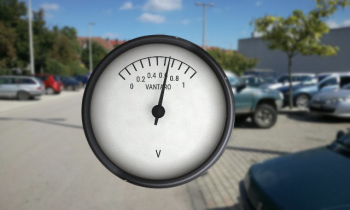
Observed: **0.65** V
